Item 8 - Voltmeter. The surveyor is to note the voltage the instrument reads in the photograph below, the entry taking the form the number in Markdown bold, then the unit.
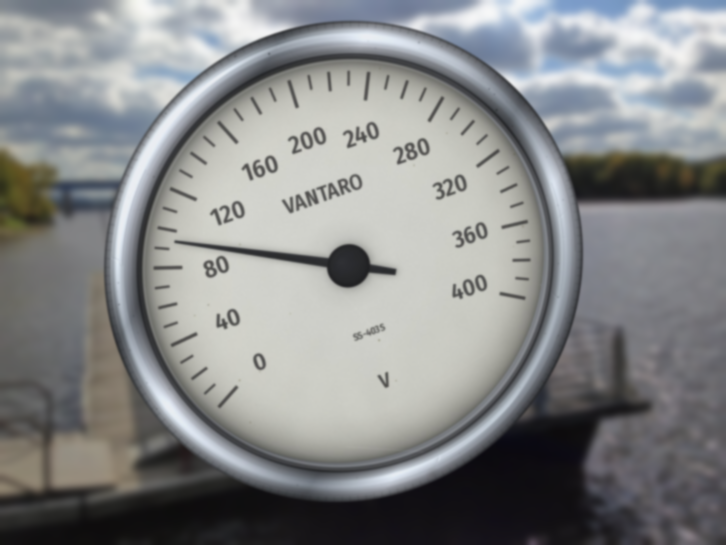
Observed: **95** V
